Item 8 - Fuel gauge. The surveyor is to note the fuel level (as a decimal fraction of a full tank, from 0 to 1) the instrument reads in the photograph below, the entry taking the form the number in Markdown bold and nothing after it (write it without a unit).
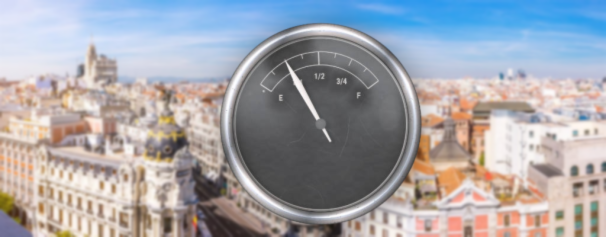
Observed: **0.25**
